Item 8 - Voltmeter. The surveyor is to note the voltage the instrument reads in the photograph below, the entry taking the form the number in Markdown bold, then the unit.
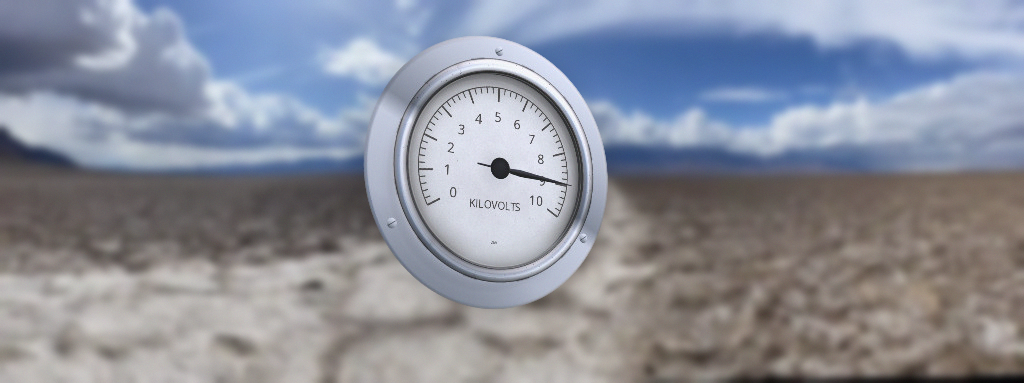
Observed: **9** kV
